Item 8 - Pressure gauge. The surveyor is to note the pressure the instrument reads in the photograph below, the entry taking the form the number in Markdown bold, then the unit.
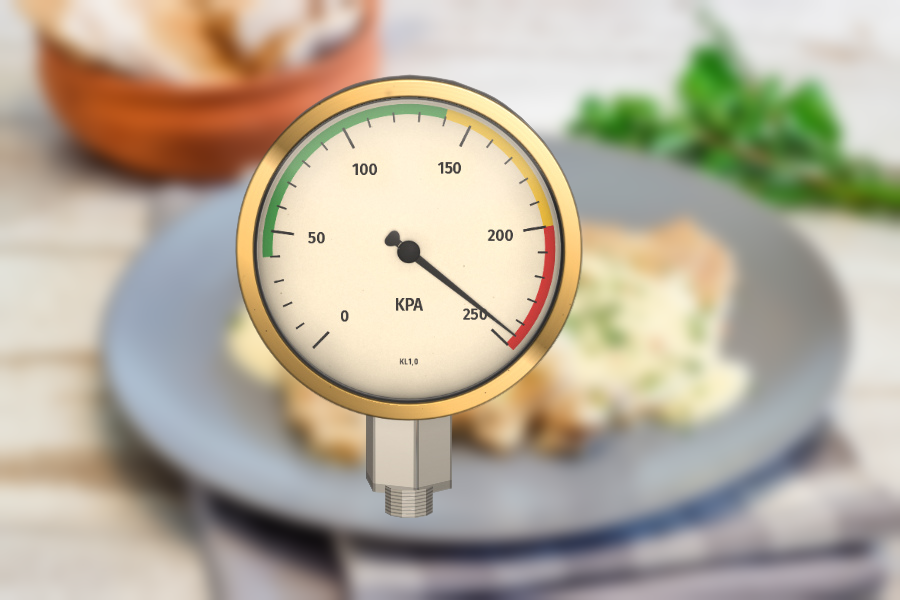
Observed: **245** kPa
